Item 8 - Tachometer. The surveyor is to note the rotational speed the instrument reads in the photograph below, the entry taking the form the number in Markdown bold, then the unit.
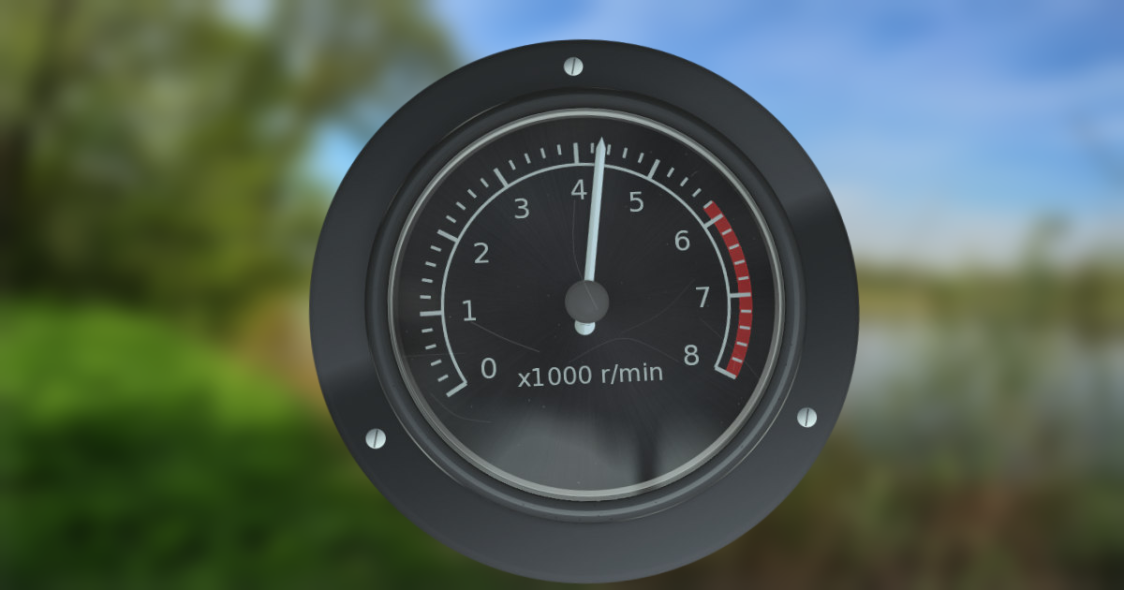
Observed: **4300** rpm
